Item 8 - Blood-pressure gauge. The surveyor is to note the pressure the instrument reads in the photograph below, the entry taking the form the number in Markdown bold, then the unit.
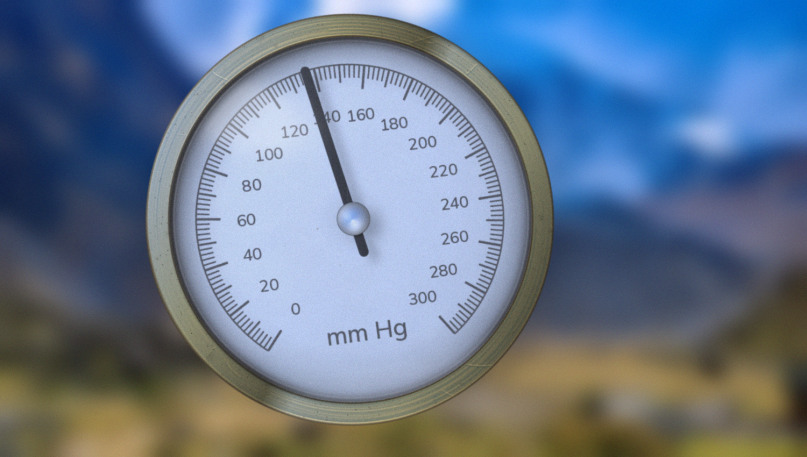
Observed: **136** mmHg
